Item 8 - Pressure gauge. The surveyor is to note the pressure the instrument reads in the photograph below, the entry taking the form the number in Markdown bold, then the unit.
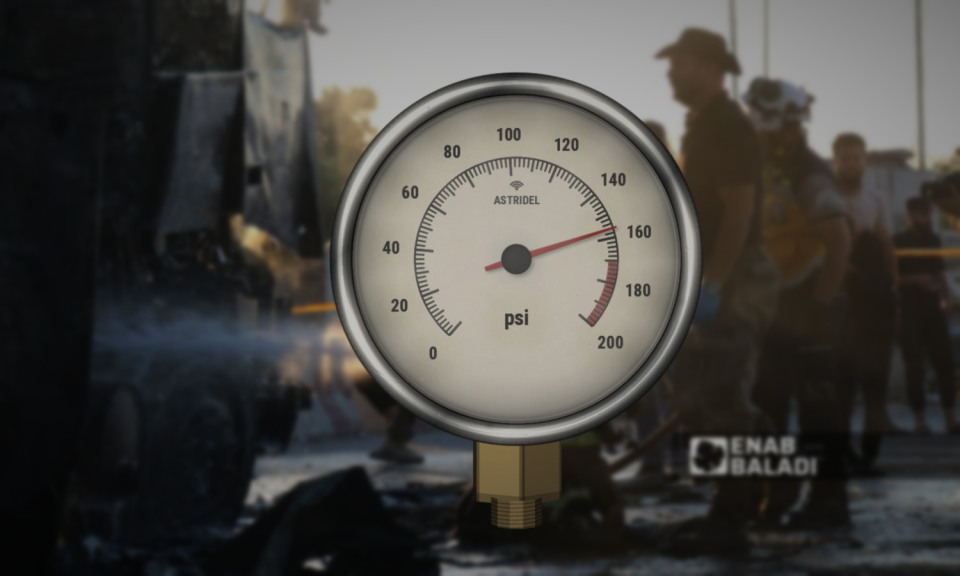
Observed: **156** psi
